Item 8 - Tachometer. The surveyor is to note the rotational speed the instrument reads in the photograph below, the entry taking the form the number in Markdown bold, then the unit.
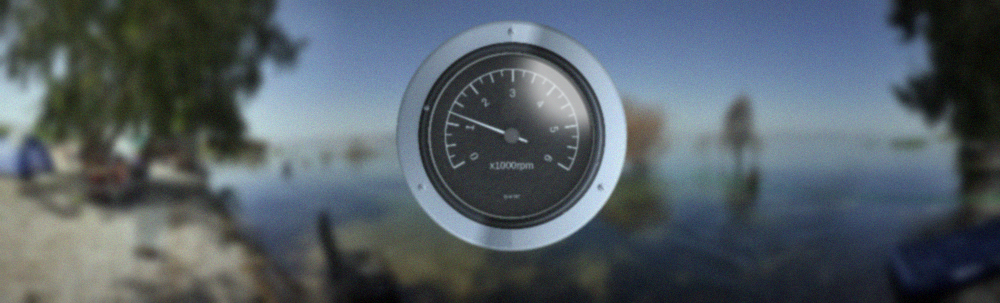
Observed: **1250** rpm
